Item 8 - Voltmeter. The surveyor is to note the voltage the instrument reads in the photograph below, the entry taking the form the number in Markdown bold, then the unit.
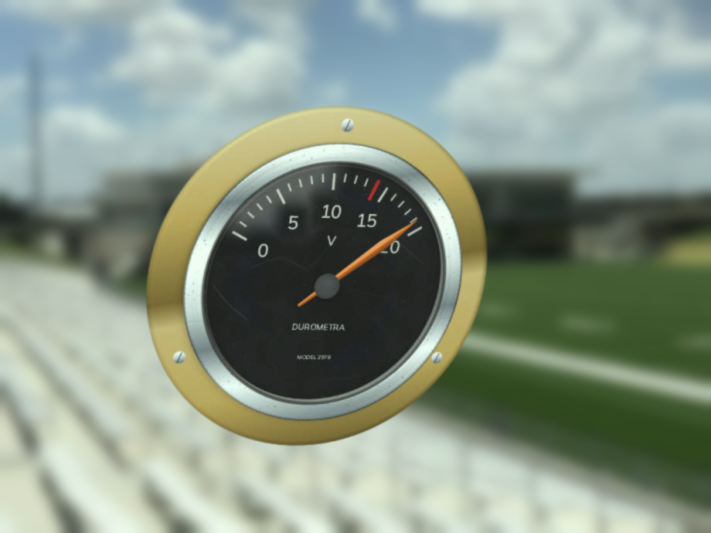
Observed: **19** V
